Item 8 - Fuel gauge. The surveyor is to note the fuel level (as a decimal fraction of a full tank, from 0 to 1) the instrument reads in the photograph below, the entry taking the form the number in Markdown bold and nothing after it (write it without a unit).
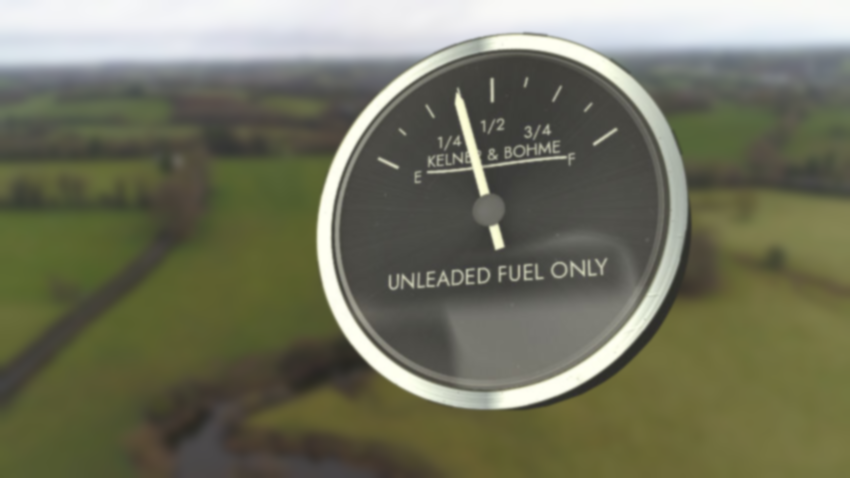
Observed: **0.375**
